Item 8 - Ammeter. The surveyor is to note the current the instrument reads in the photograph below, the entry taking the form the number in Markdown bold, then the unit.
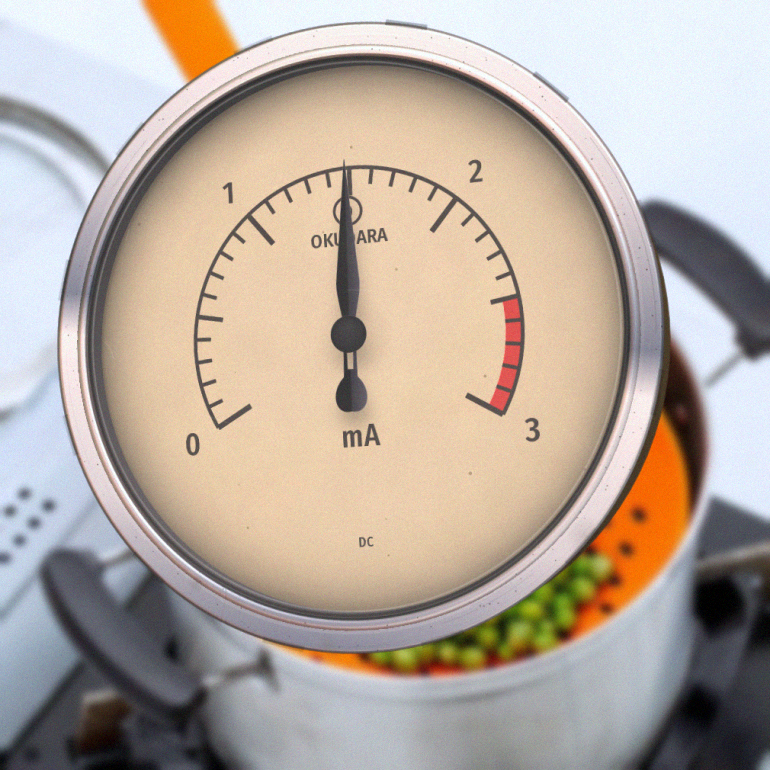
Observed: **1.5** mA
